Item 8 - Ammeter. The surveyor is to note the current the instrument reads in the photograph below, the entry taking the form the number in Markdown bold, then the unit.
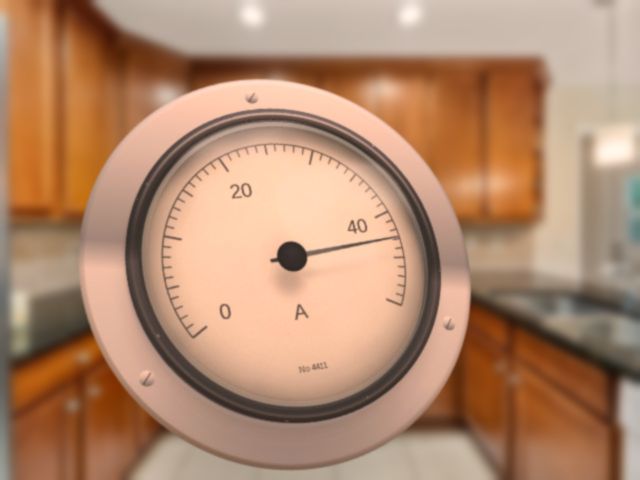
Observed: **43** A
